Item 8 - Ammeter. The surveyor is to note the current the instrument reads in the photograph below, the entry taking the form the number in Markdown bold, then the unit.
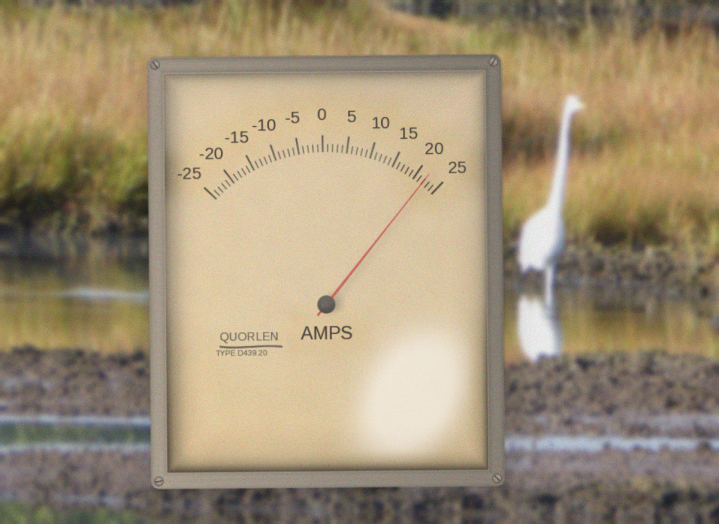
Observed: **22** A
